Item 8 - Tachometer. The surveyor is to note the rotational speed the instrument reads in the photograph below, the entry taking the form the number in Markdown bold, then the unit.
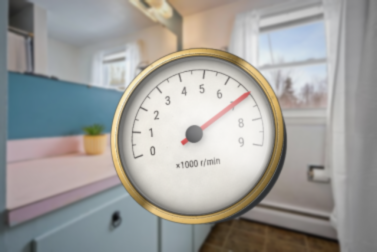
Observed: **7000** rpm
